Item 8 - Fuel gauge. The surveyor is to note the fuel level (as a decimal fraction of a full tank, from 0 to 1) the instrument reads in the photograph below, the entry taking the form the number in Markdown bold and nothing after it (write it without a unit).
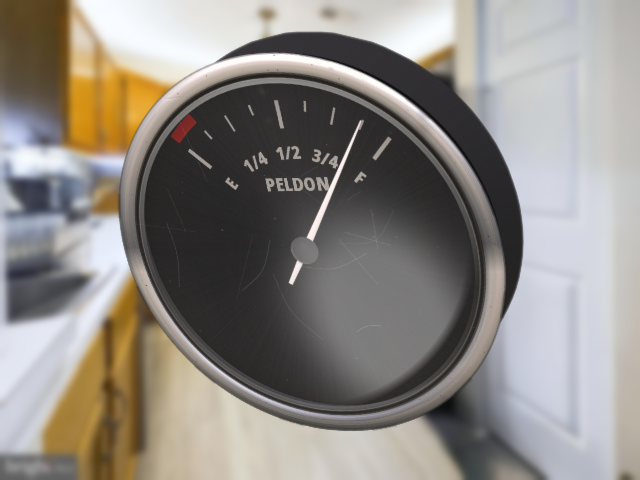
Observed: **0.875**
